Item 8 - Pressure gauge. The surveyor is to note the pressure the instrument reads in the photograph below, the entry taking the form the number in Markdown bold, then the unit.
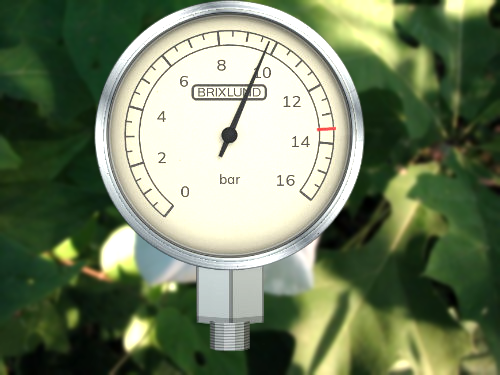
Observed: **9.75** bar
